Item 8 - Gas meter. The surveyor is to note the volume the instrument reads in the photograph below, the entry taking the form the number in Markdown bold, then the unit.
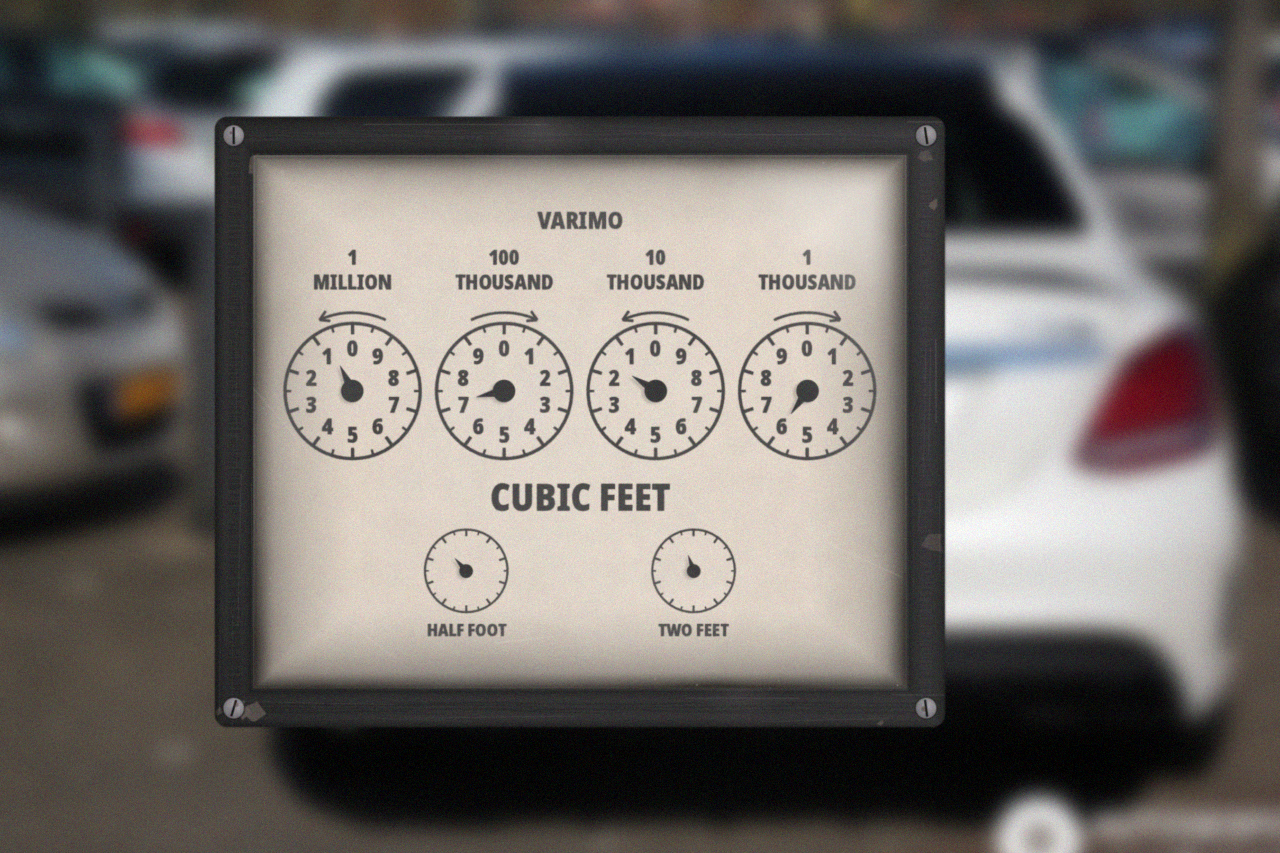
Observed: **71600** ft³
